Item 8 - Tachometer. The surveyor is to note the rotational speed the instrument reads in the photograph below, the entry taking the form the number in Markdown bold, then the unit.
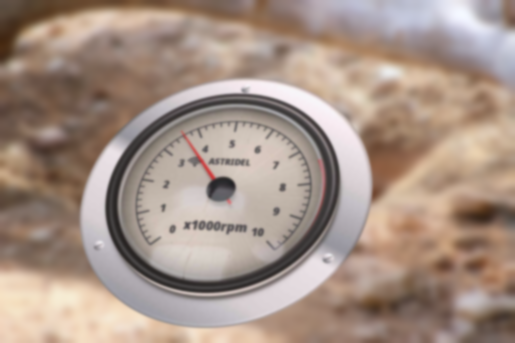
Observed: **3600** rpm
